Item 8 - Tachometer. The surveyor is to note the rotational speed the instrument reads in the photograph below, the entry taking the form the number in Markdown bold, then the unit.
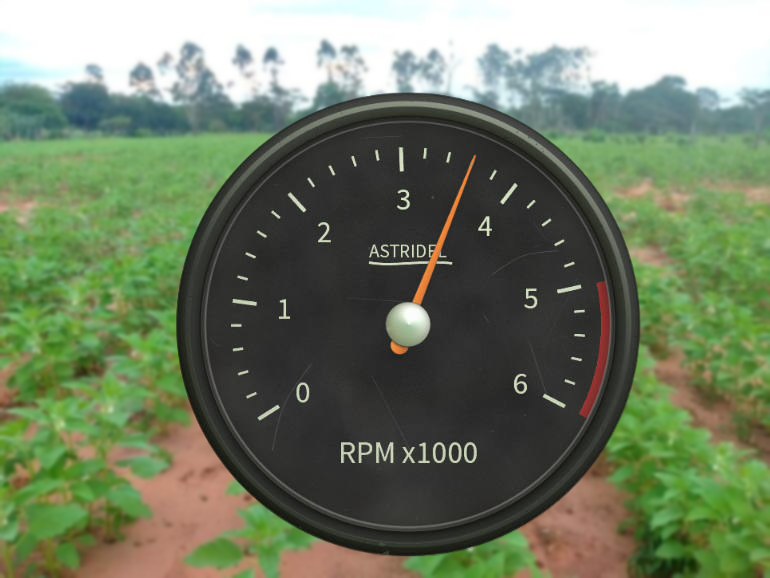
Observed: **3600** rpm
